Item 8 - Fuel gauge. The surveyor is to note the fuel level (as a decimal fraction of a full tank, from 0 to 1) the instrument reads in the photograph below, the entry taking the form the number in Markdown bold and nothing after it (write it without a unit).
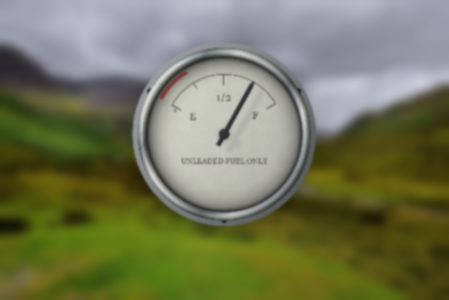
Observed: **0.75**
